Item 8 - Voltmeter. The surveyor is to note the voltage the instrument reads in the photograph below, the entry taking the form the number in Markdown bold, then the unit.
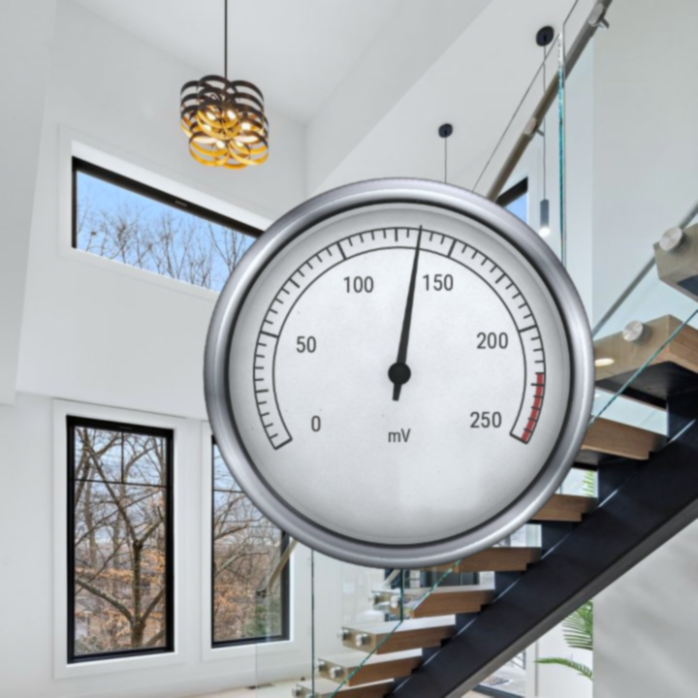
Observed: **135** mV
